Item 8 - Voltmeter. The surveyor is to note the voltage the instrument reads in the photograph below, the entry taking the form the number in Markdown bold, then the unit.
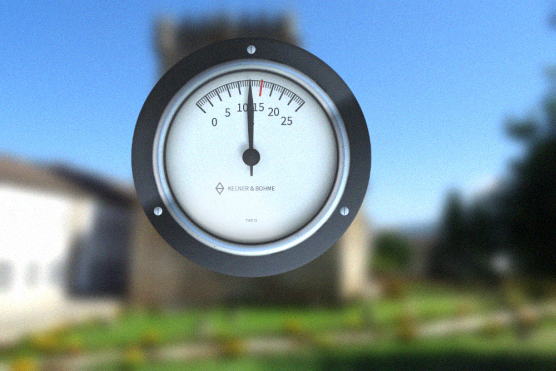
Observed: **12.5** V
